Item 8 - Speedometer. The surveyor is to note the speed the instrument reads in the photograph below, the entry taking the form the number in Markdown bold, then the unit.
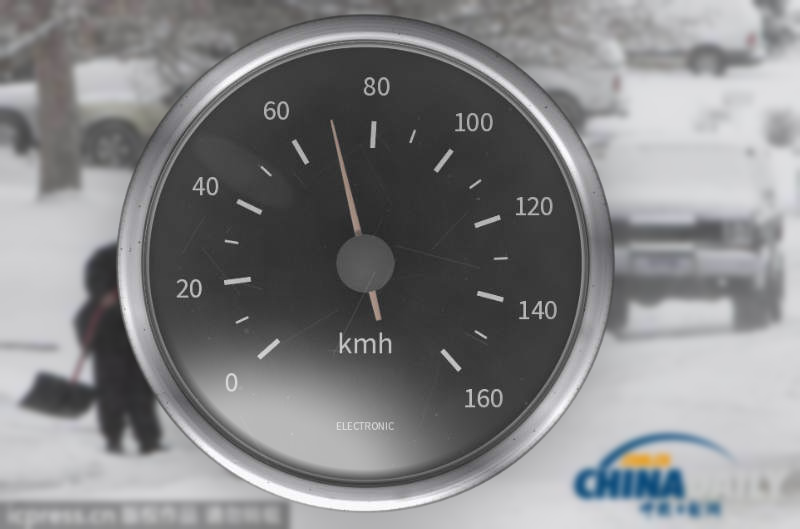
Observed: **70** km/h
